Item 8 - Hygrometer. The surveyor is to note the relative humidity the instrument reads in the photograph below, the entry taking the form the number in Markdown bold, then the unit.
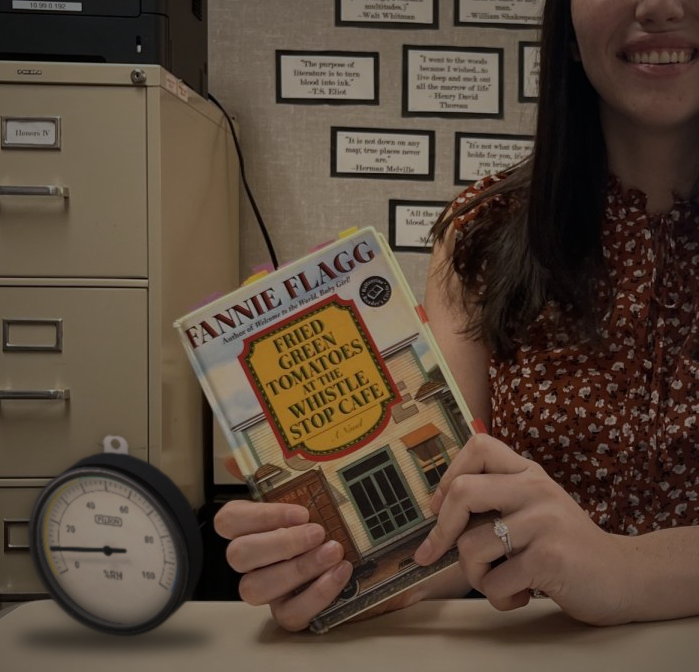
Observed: **10** %
